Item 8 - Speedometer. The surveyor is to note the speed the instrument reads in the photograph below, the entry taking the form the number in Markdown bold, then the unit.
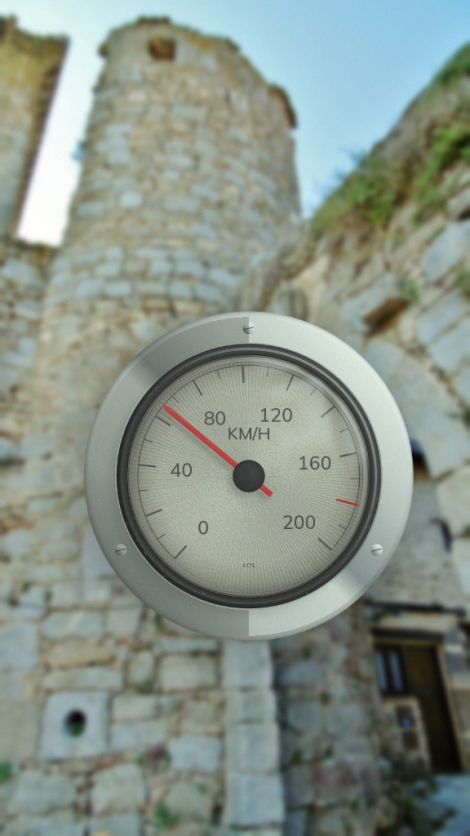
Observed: **65** km/h
